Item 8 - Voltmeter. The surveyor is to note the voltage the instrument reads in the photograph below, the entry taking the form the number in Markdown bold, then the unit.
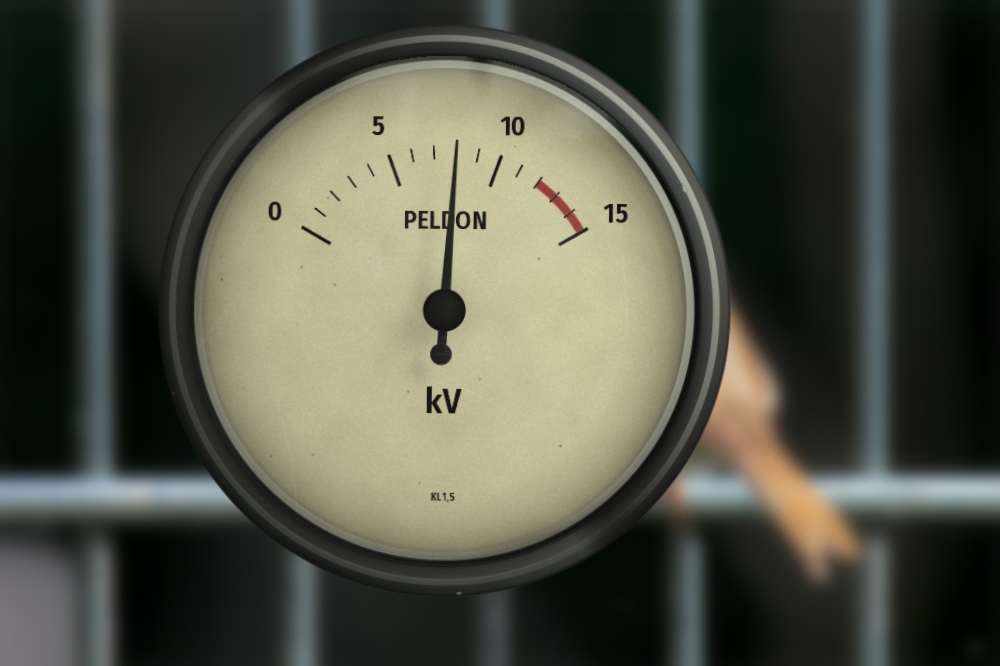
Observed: **8** kV
